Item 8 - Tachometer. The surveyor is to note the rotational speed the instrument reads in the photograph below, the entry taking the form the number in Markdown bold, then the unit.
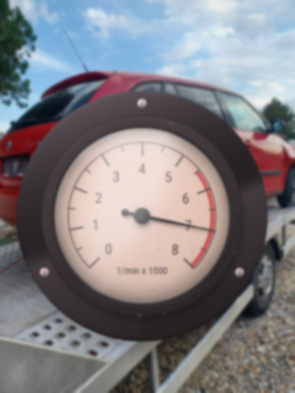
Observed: **7000** rpm
